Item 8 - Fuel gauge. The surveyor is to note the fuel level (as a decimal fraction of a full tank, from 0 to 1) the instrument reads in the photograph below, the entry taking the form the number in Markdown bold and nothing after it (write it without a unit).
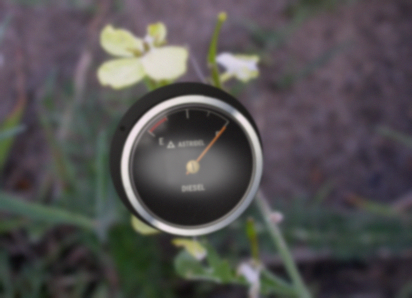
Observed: **1**
